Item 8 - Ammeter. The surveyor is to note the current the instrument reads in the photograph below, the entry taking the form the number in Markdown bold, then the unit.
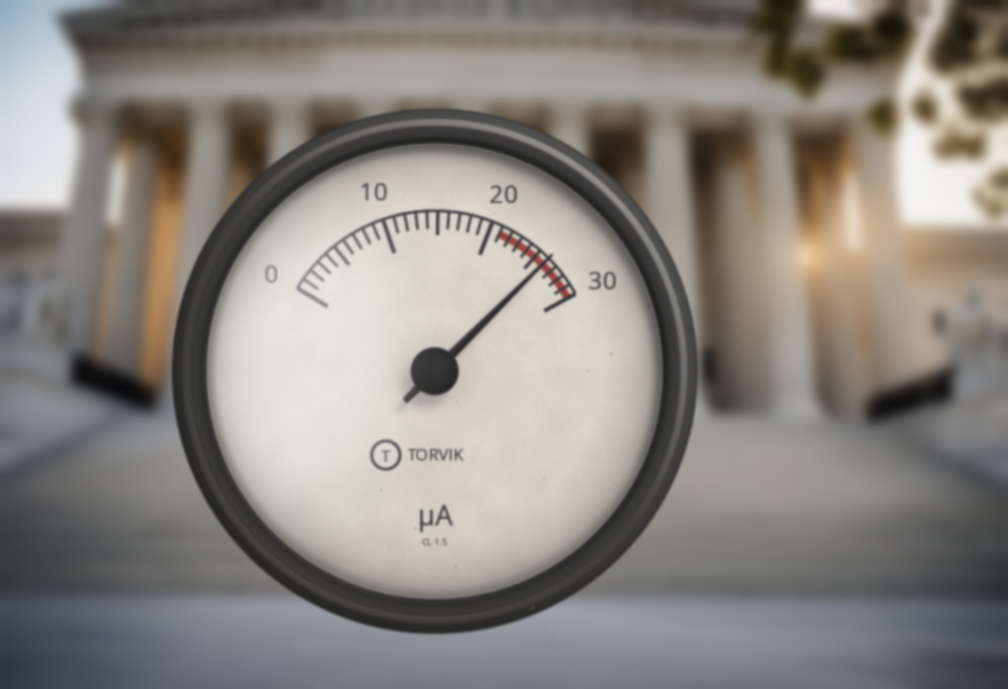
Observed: **26** µA
